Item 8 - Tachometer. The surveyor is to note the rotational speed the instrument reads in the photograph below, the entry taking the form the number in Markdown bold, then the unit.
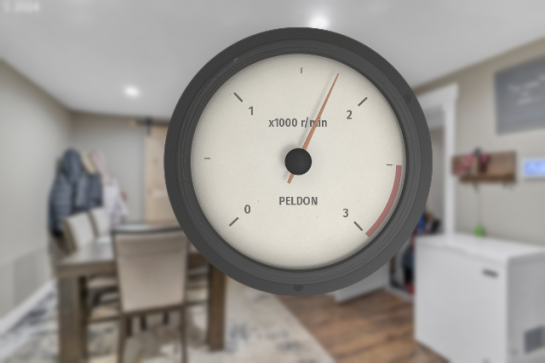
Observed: **1750** rpm
